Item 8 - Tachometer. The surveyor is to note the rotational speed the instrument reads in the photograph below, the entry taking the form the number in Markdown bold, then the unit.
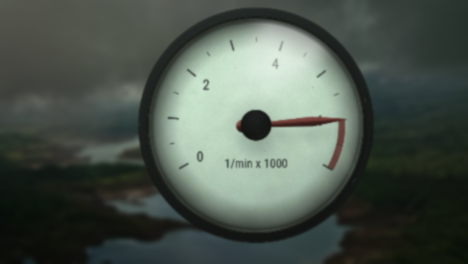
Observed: **6000** rpm
